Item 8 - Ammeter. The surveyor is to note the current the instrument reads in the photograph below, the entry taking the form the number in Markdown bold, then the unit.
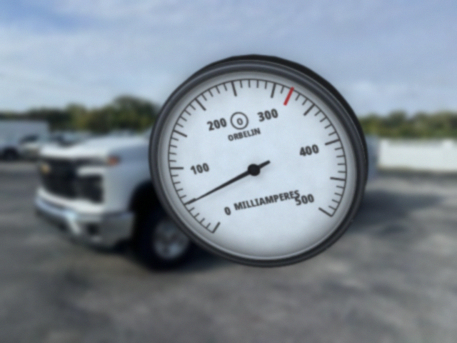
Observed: **50** mA
